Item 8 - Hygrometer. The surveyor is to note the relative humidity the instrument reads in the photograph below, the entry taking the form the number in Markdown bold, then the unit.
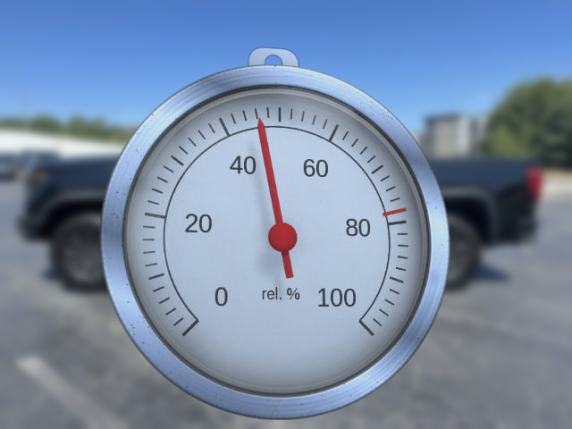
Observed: **46** %
